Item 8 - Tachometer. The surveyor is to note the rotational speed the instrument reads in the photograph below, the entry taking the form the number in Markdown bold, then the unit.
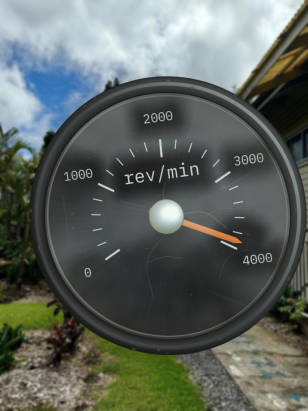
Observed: **3900** rpm
